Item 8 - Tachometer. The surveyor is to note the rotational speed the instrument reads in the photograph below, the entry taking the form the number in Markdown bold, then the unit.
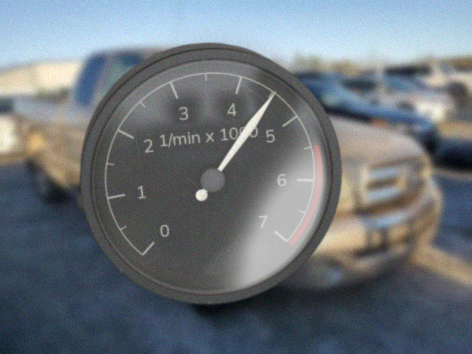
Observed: **4500** rpm
